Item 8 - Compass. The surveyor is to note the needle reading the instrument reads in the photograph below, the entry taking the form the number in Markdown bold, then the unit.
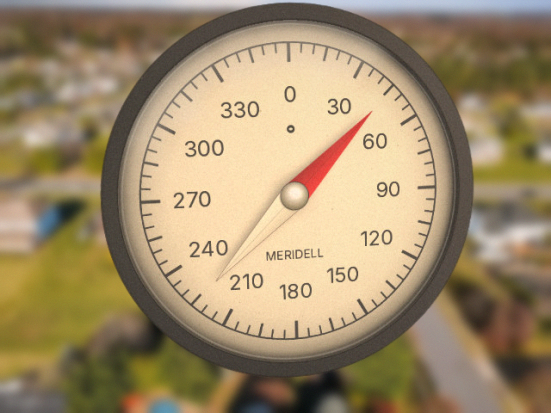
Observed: **45** °
